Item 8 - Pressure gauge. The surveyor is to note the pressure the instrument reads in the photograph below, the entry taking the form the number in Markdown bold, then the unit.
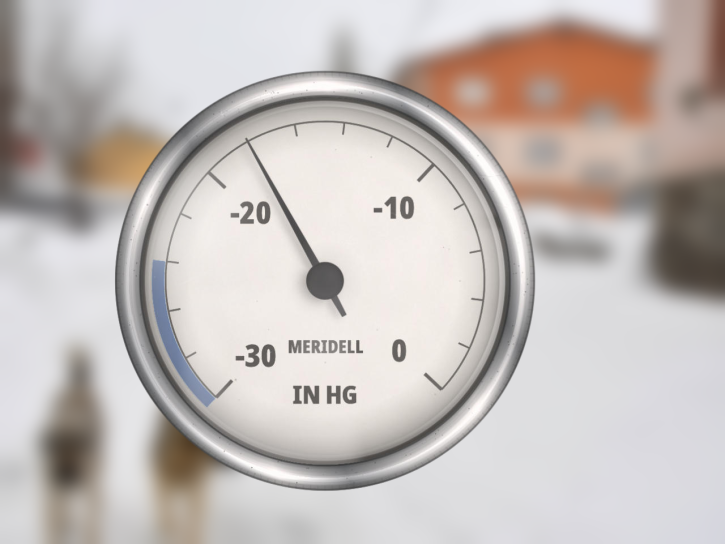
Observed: **-18** inHg
